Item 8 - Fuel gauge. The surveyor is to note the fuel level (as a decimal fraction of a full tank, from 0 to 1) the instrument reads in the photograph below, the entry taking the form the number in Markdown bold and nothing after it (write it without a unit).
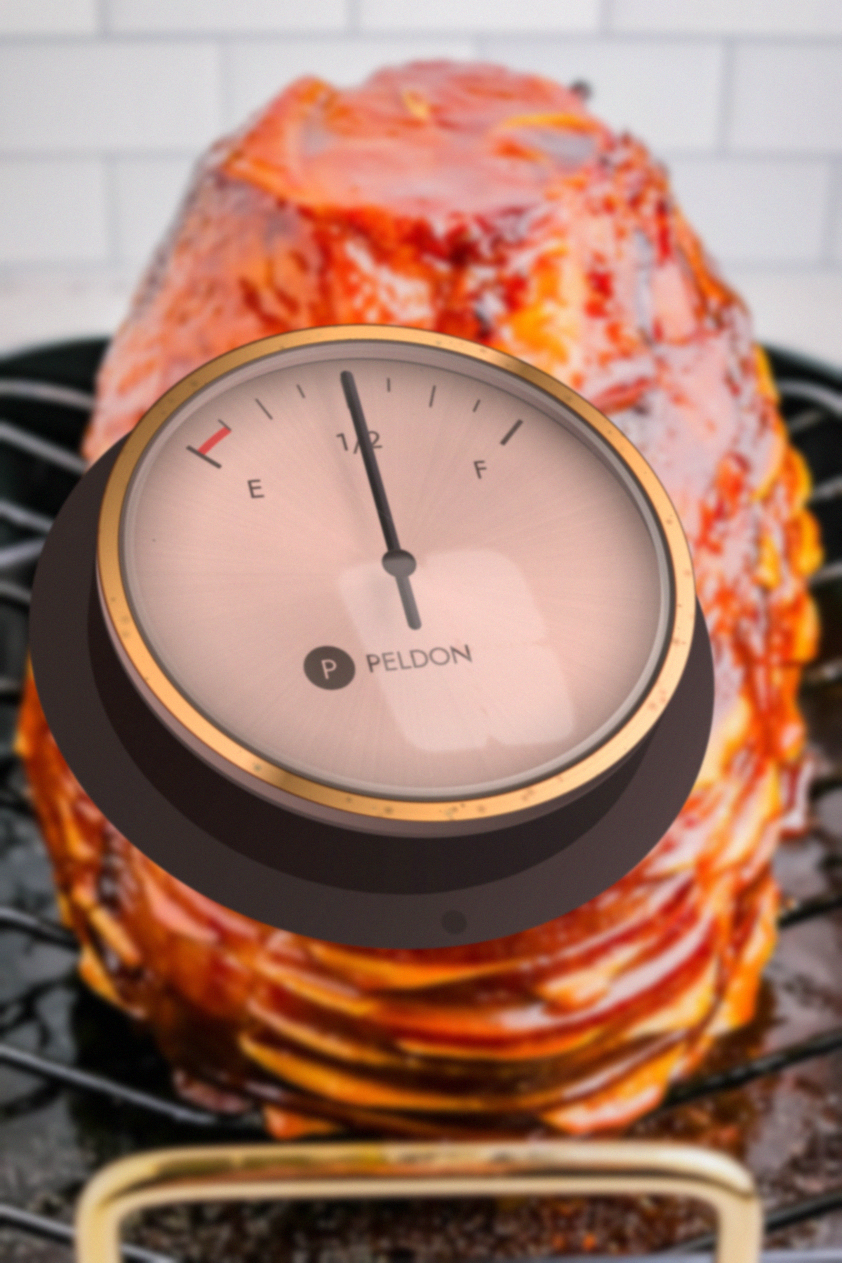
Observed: **0.5**
